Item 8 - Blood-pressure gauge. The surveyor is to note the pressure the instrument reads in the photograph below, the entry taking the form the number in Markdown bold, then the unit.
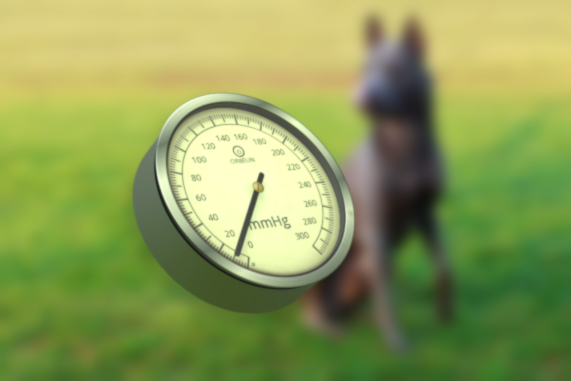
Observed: **10** mmHg
